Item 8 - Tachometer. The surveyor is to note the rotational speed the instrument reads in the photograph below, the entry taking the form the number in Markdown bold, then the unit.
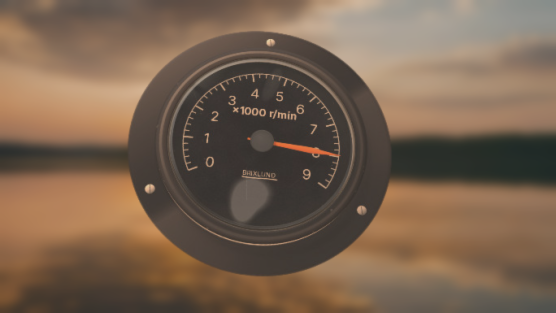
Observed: **8000** rpm
